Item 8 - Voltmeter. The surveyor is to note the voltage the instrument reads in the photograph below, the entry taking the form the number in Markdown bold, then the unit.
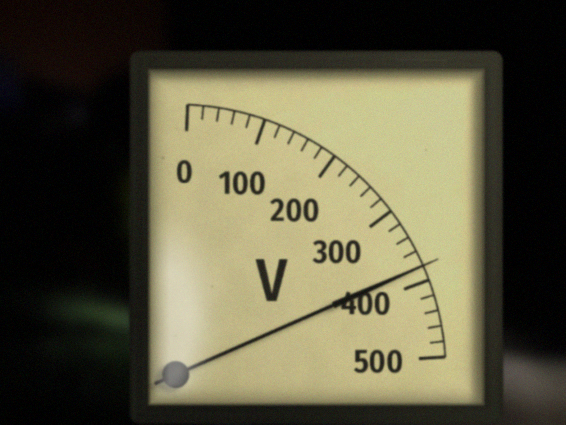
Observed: **380** V
